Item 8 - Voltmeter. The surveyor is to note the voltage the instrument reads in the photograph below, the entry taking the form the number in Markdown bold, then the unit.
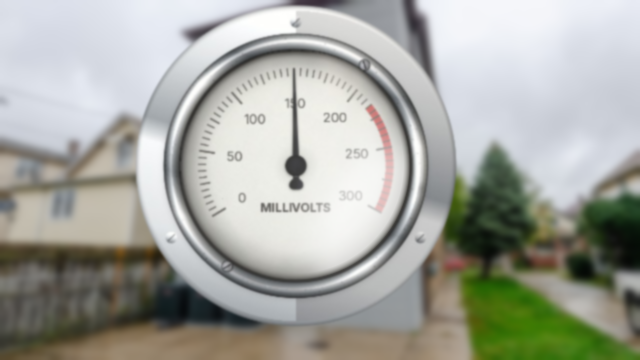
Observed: **150** mV
